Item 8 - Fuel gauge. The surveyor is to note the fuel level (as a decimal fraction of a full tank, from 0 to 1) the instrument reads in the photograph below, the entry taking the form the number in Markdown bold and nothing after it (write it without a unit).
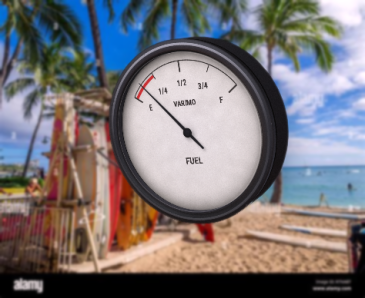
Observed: **0.125**
